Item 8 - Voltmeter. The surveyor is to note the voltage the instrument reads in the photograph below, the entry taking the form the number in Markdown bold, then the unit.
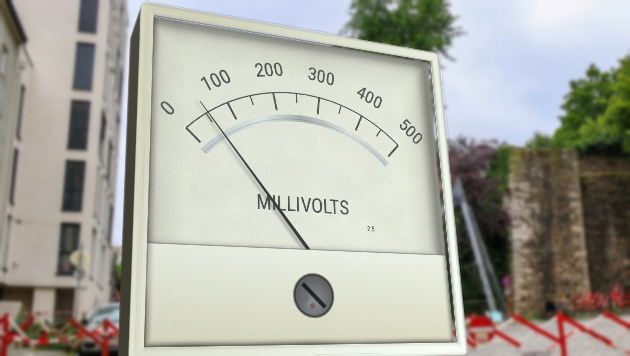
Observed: **50** mV
